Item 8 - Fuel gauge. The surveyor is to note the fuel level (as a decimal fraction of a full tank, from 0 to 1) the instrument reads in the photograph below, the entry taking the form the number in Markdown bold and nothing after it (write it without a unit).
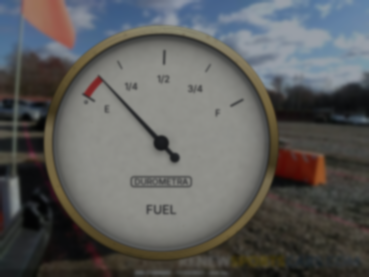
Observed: **0.125**
